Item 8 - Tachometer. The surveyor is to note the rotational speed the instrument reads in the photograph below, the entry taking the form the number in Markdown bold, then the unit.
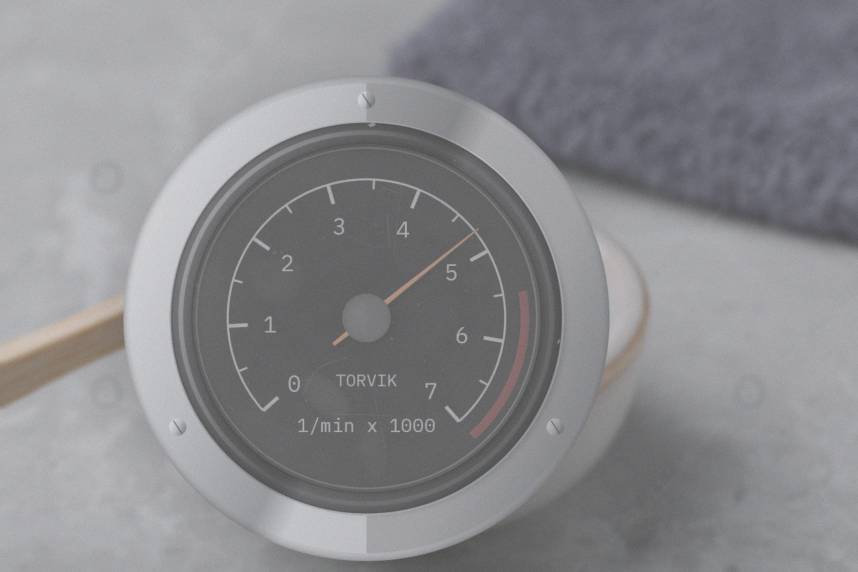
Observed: **4750** rpm
